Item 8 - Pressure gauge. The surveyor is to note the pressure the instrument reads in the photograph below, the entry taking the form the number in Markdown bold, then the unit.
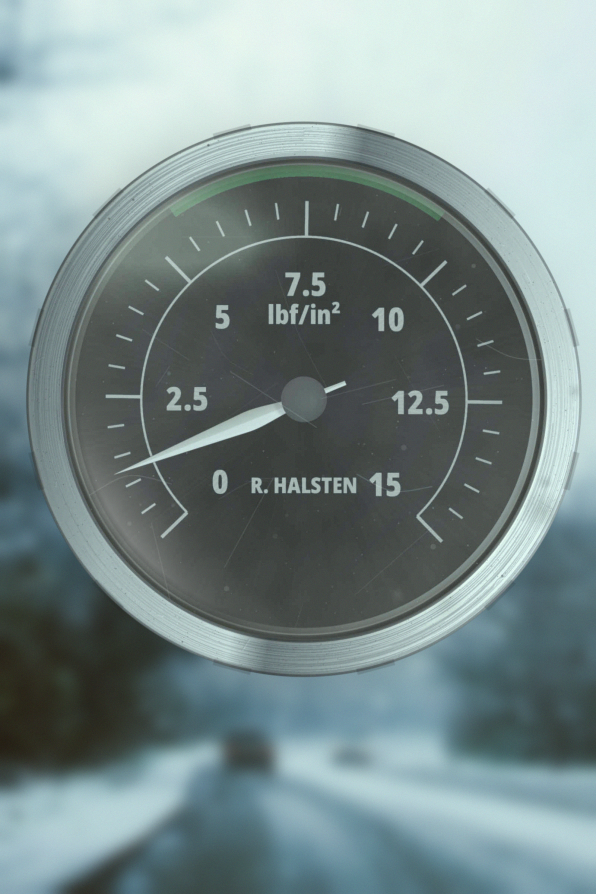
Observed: **1.25** psi
